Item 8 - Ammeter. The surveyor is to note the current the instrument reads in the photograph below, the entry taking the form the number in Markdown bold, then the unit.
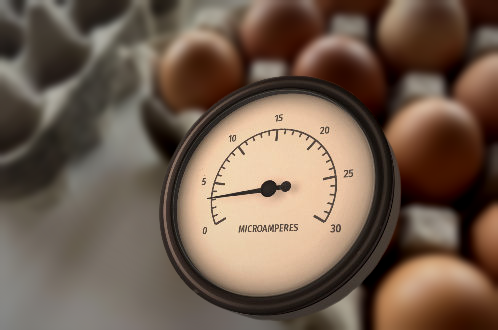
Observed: **3** µA
